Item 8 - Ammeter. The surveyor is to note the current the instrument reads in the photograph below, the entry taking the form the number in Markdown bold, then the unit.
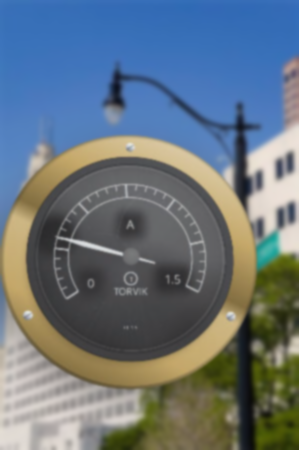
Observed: **0.3** A
